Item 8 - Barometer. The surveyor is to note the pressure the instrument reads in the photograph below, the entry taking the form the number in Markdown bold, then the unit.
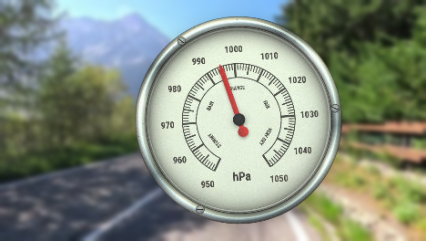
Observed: **995** hPa
